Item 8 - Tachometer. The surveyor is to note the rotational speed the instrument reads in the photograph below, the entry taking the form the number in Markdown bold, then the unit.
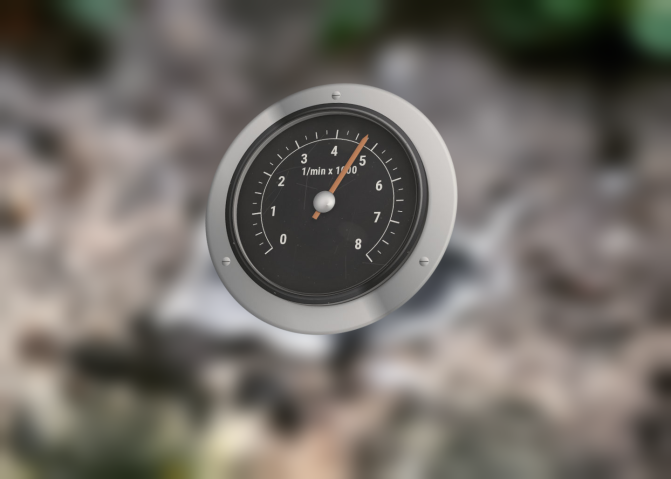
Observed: **4750** rpm
